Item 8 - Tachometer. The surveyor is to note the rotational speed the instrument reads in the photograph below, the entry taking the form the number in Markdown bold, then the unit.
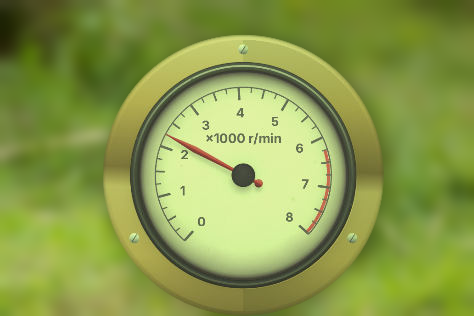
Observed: **2250** rpm
